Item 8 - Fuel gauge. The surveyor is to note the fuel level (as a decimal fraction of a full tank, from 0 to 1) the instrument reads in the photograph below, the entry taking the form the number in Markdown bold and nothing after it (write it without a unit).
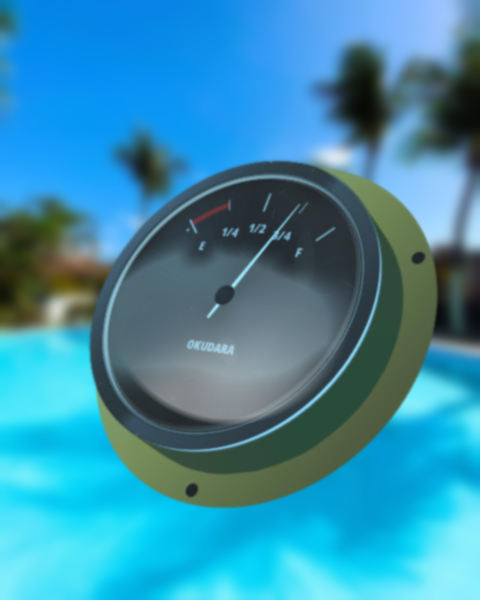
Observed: **0.75**
